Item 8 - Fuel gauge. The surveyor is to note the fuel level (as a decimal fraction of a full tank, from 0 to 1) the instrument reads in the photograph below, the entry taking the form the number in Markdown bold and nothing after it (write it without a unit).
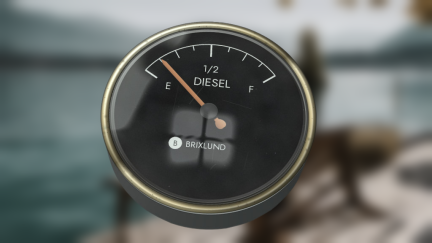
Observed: **0.125**
